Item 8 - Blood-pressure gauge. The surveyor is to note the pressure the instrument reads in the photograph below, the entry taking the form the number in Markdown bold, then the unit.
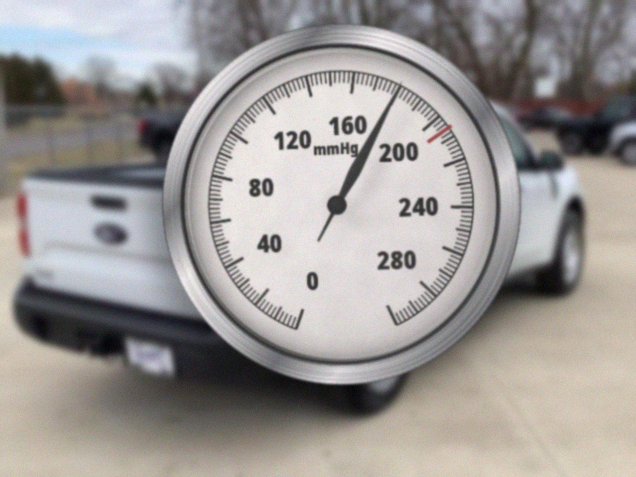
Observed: **180** mmHg
